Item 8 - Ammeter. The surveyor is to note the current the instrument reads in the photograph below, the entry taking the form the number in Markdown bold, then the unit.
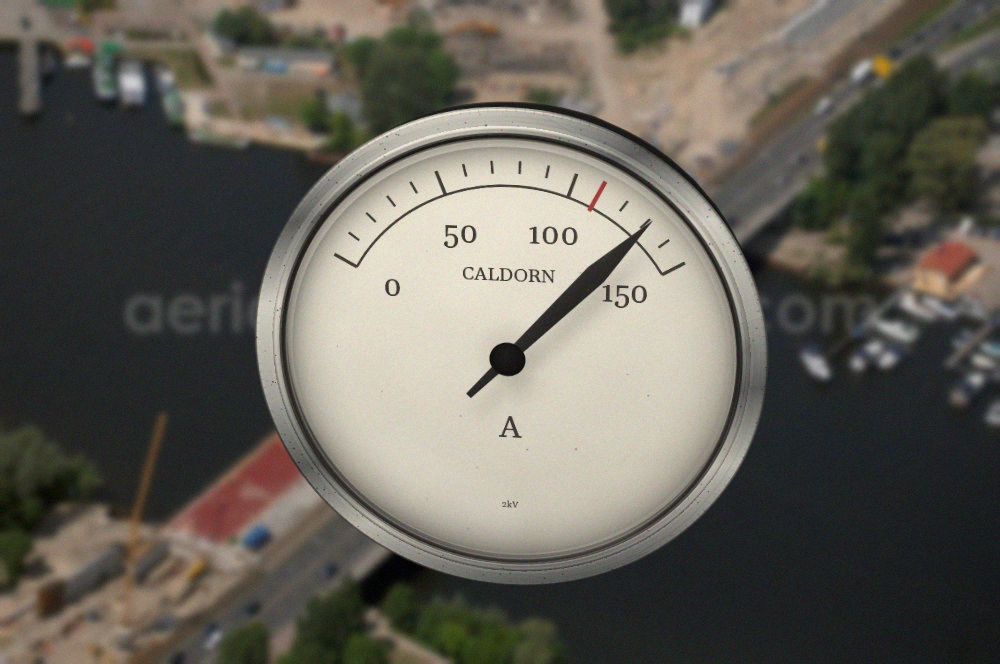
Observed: **130** A
